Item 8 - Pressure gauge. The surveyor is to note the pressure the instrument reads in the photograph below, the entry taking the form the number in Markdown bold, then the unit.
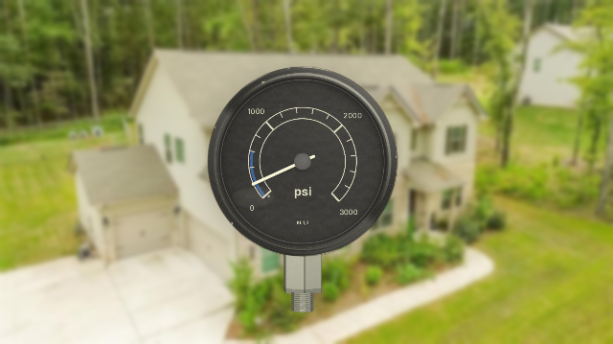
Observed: **200** psi
